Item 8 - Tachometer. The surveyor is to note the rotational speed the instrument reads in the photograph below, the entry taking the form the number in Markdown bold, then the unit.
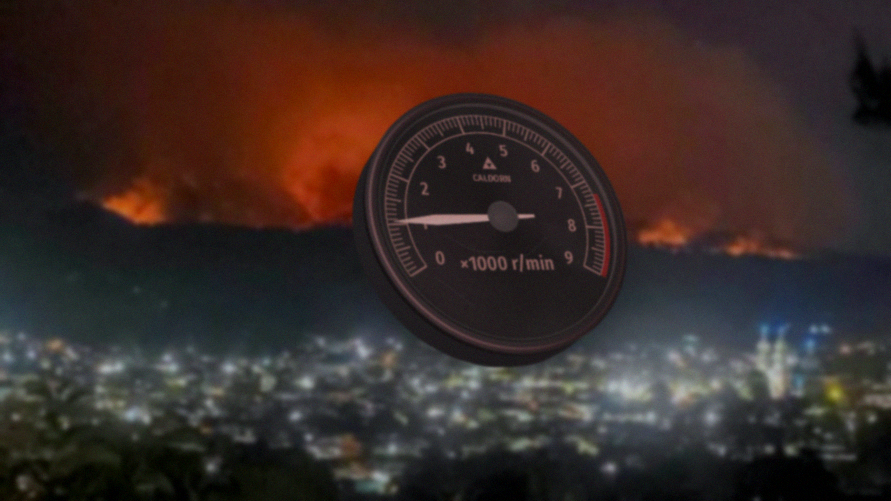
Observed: **1000** rpm
